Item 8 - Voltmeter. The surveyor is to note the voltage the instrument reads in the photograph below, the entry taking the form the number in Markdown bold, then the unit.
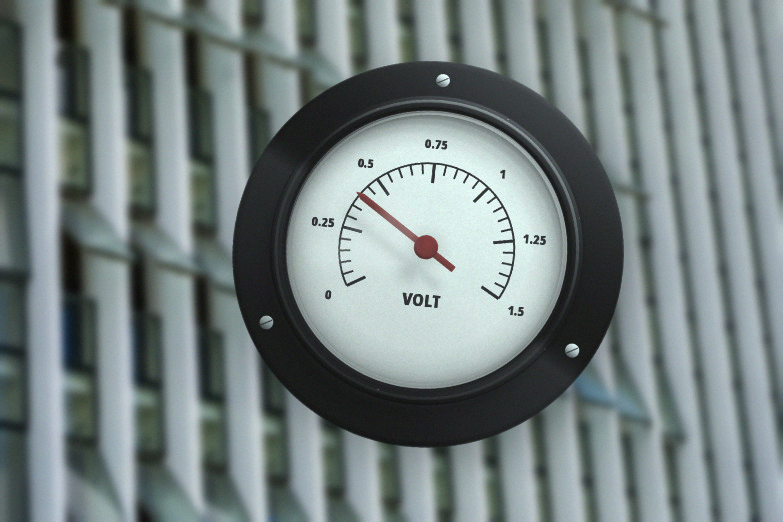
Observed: **0.4** V
